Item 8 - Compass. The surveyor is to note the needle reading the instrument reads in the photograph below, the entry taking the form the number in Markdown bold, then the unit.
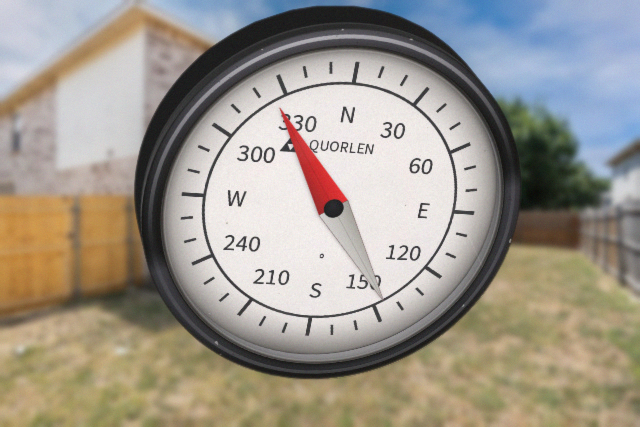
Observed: **325** °
